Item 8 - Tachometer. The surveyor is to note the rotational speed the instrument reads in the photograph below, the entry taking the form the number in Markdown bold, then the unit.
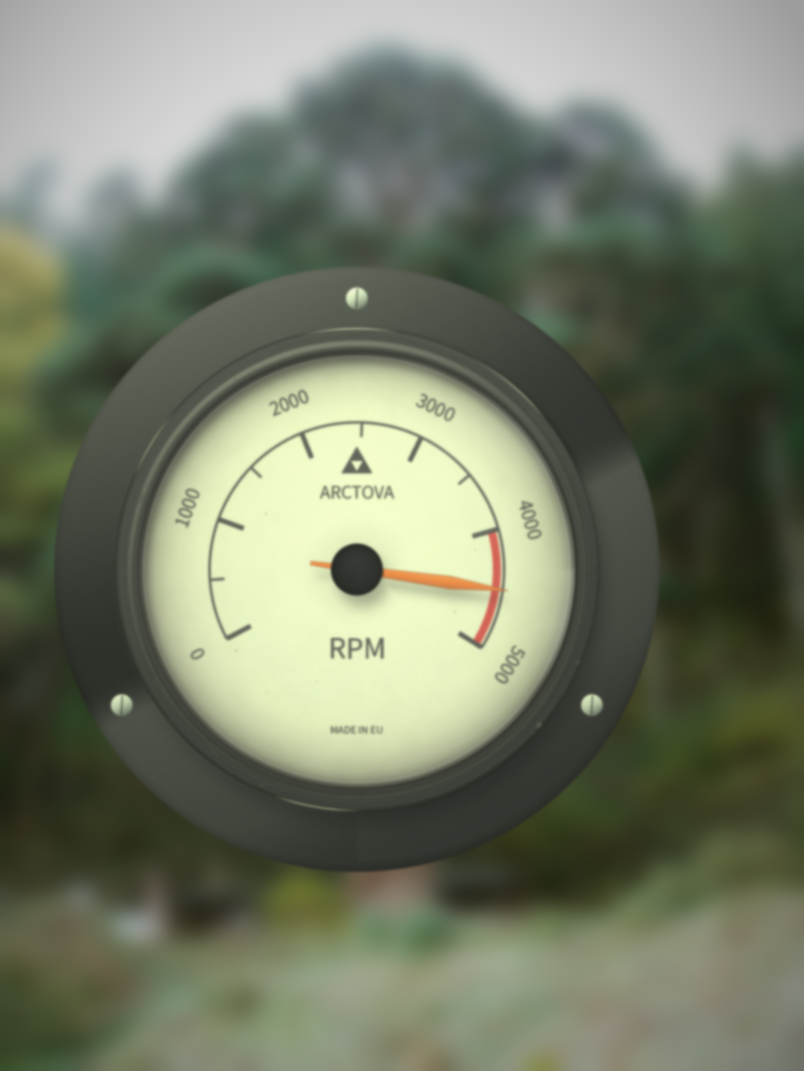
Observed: **4500** rpm
